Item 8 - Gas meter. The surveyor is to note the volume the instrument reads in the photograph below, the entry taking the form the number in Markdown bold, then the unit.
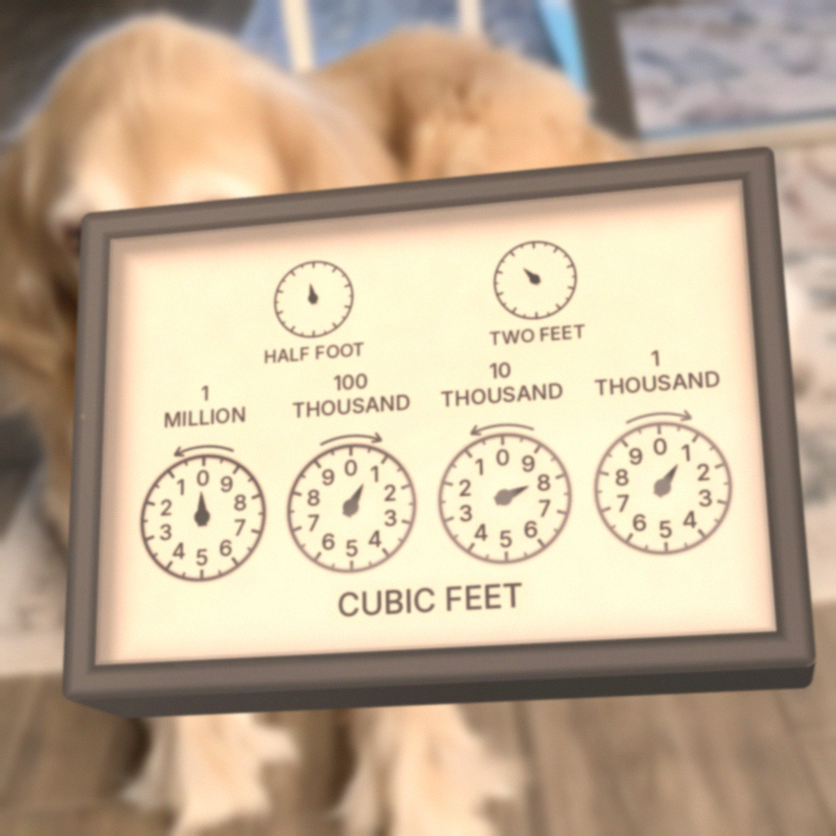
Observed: **8100** ft³
